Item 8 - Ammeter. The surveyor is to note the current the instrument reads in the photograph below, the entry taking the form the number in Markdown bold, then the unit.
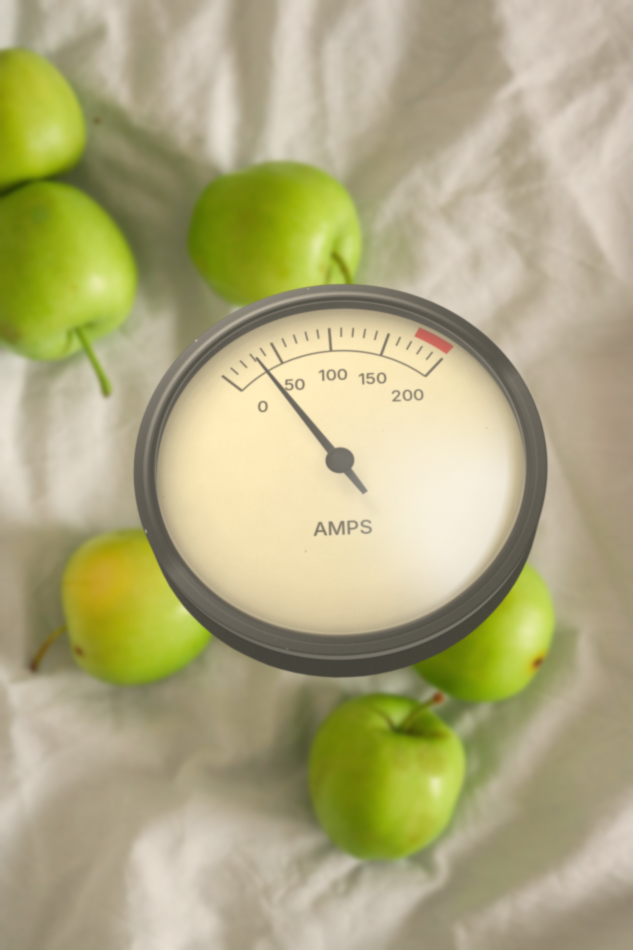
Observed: **30** A
